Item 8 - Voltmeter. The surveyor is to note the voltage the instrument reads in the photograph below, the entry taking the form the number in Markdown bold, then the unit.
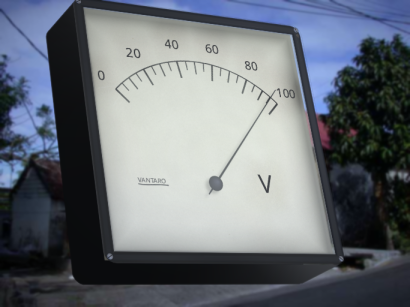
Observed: **95** V
